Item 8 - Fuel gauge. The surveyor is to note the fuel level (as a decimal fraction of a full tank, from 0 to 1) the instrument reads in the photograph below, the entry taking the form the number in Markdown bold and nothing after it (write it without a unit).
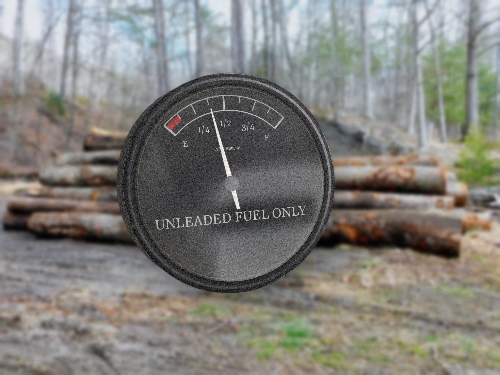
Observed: **0.375**
